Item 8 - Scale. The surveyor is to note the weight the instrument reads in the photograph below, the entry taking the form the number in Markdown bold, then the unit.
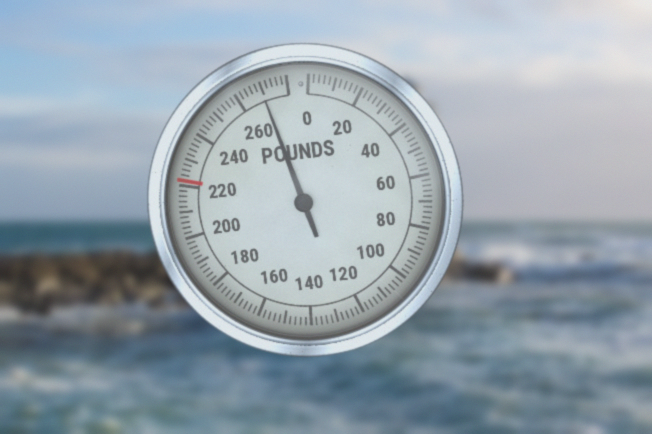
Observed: **270** lb
